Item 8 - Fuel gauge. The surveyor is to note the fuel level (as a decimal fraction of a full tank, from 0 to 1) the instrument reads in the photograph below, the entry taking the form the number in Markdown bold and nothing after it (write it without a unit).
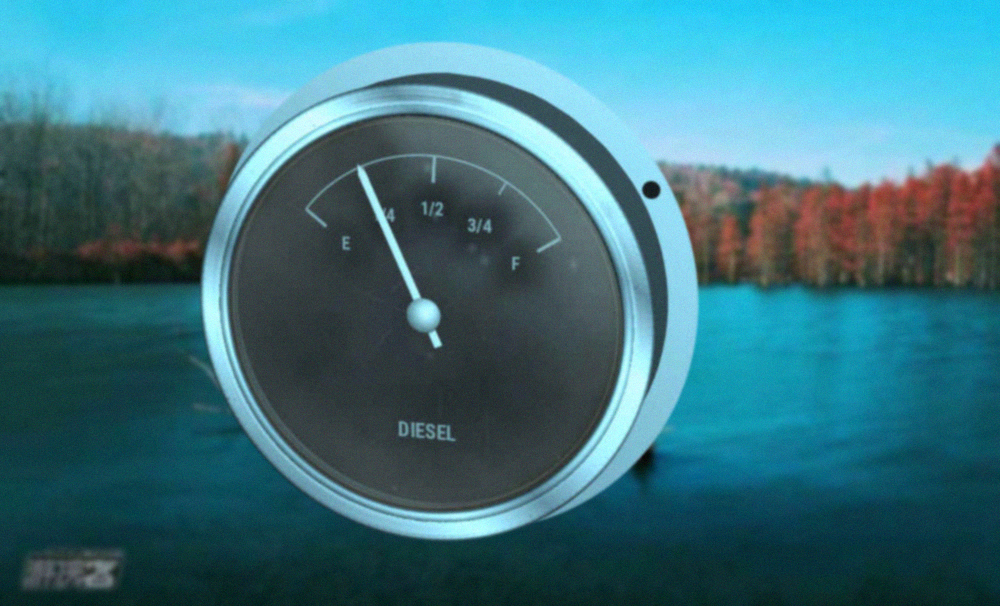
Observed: **0.25**
